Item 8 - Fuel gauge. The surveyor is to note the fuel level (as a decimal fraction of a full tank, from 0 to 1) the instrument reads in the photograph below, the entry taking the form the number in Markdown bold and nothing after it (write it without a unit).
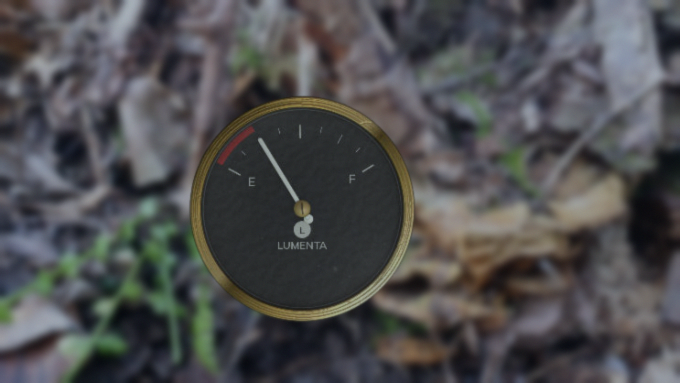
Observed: **0.25**
